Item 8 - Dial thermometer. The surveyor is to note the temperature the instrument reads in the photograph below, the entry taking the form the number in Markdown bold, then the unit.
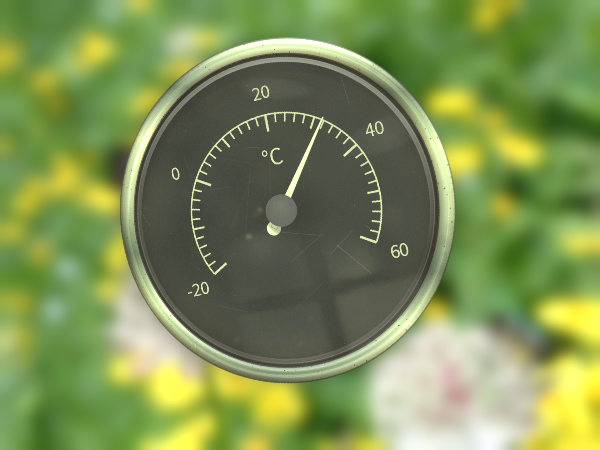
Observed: **32** °C
